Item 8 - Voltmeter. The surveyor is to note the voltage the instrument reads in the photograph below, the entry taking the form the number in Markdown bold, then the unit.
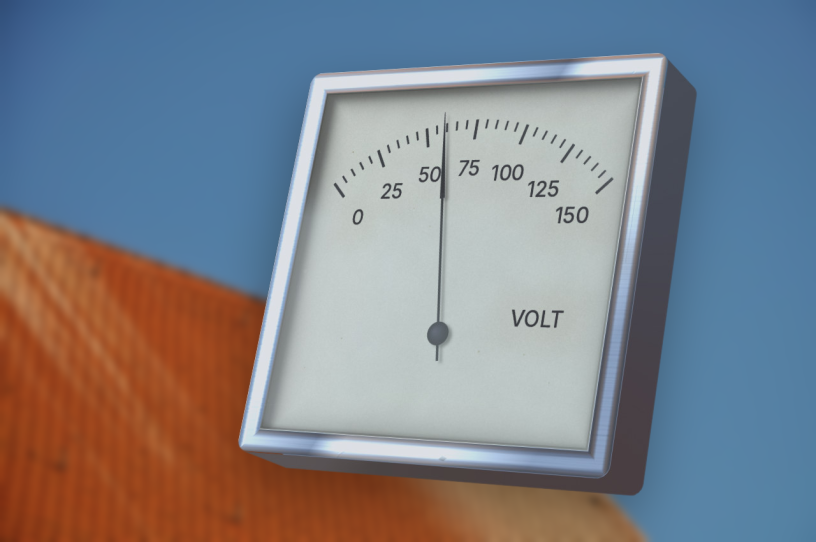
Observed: **60** V
